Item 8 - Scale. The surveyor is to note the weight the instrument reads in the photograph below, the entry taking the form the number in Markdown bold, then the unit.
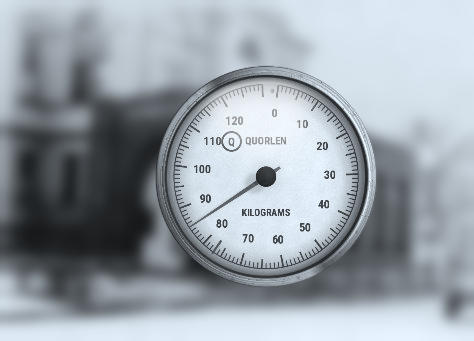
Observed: **85** kg
